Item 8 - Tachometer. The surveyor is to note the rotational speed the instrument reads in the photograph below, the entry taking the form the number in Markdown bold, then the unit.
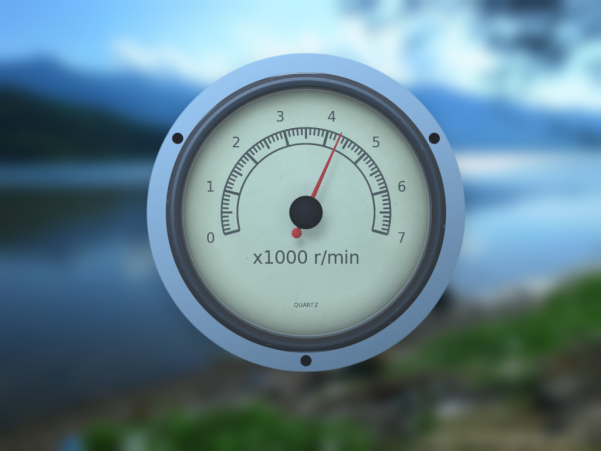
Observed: **4300** rpm
